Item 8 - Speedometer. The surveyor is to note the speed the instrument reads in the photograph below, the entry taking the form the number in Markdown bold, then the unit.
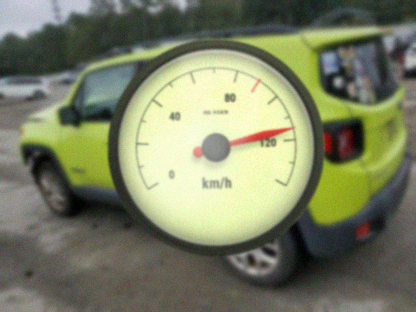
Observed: **115** km/h
